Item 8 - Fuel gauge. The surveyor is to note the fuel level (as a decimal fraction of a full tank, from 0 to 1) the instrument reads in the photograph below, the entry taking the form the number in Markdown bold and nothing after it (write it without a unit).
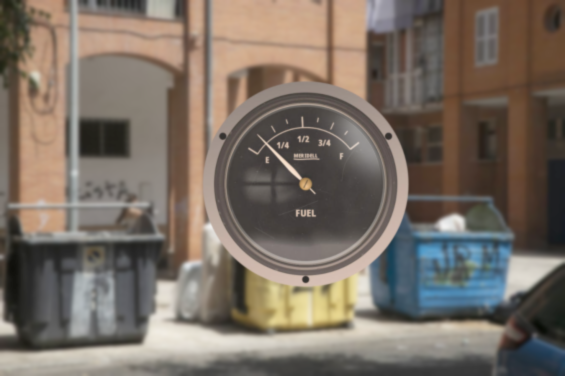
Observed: **0.125**
